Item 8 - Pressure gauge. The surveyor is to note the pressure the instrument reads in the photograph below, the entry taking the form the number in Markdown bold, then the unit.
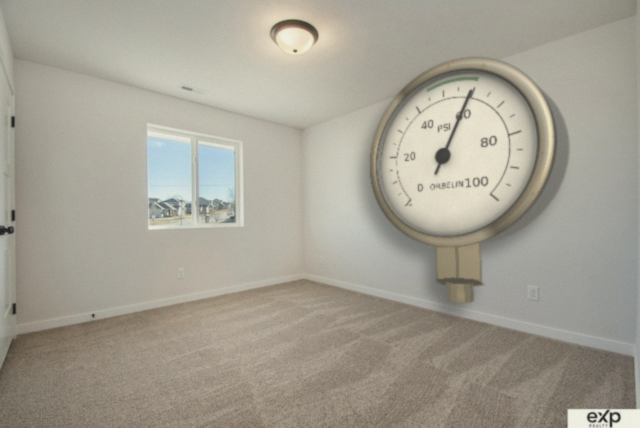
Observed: **60** psi
